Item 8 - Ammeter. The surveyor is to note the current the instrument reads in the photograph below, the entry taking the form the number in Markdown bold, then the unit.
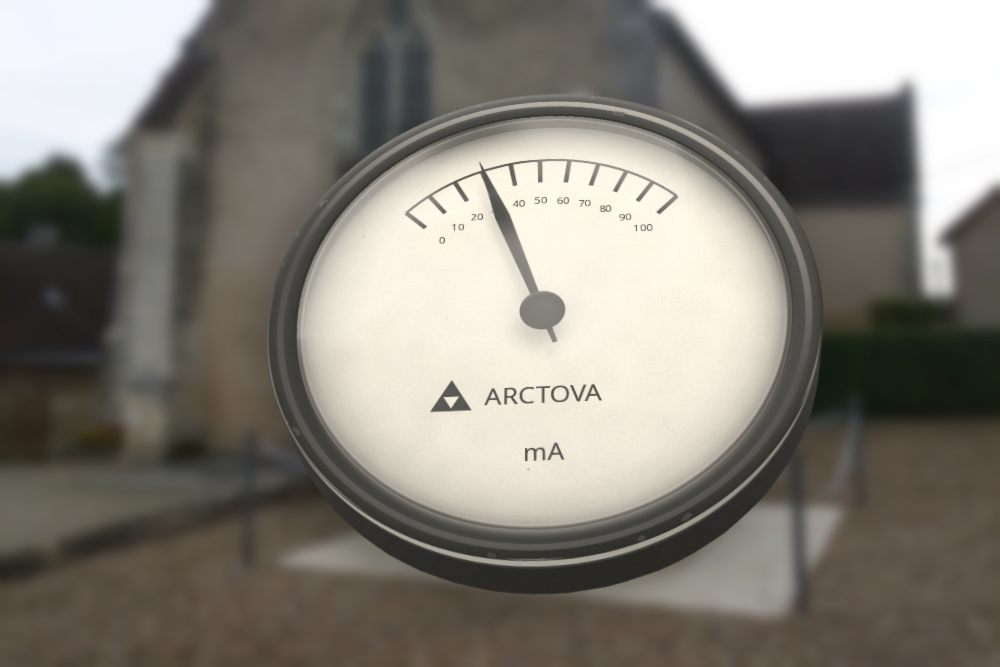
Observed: **30** mA
